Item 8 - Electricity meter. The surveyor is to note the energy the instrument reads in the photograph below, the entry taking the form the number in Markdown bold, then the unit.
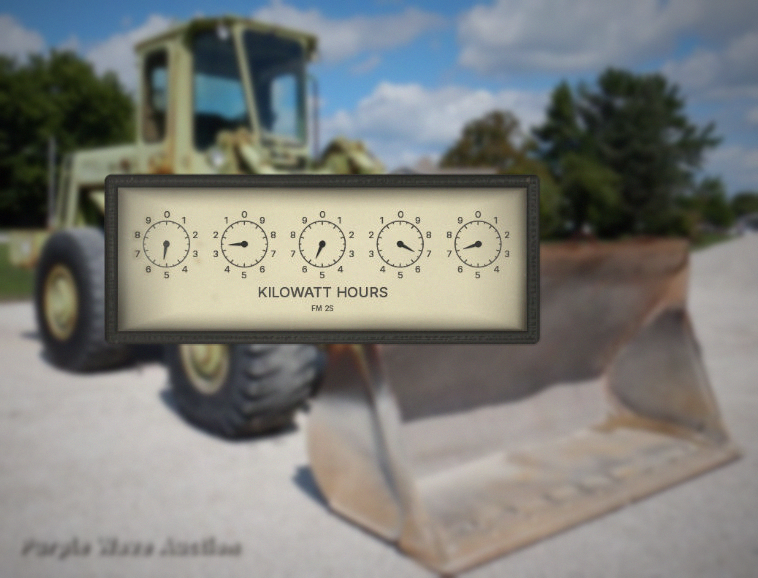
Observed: **52567** kWh
